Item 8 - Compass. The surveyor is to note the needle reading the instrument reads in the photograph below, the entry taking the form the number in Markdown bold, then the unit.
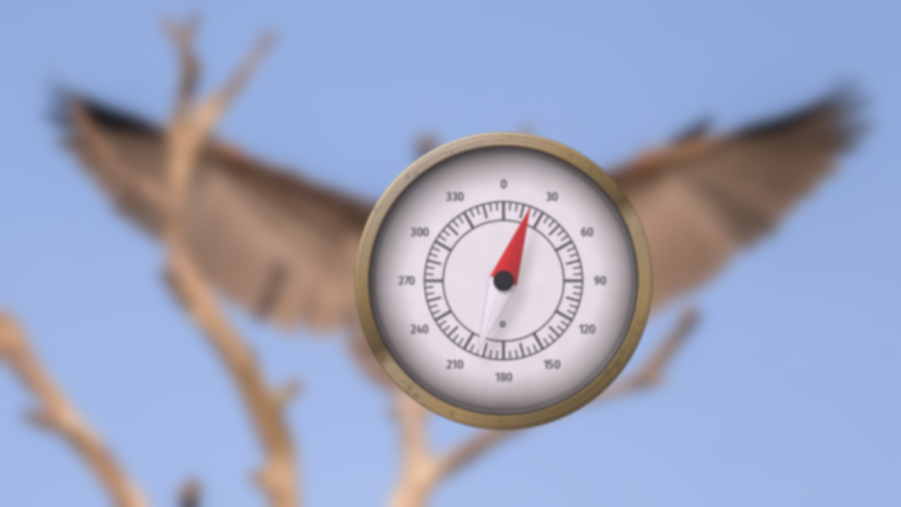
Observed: **20** °
